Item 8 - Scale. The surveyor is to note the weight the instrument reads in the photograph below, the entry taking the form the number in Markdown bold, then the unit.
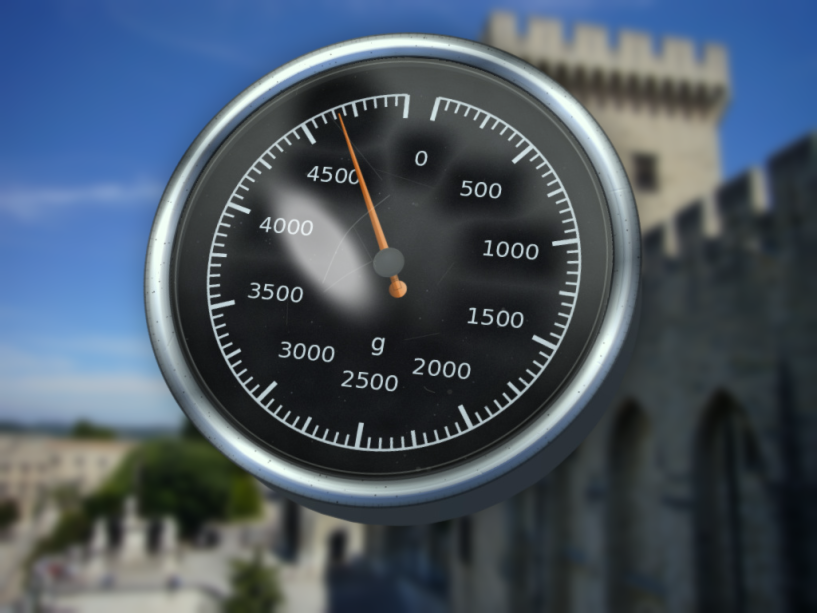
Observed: **4675** g
